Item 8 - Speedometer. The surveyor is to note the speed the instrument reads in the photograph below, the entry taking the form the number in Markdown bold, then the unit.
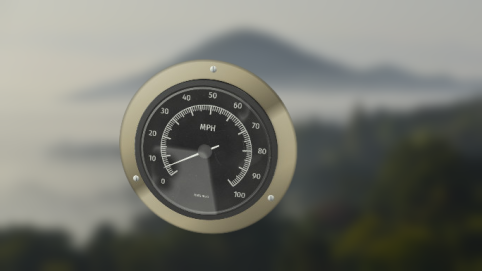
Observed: **5** mph
